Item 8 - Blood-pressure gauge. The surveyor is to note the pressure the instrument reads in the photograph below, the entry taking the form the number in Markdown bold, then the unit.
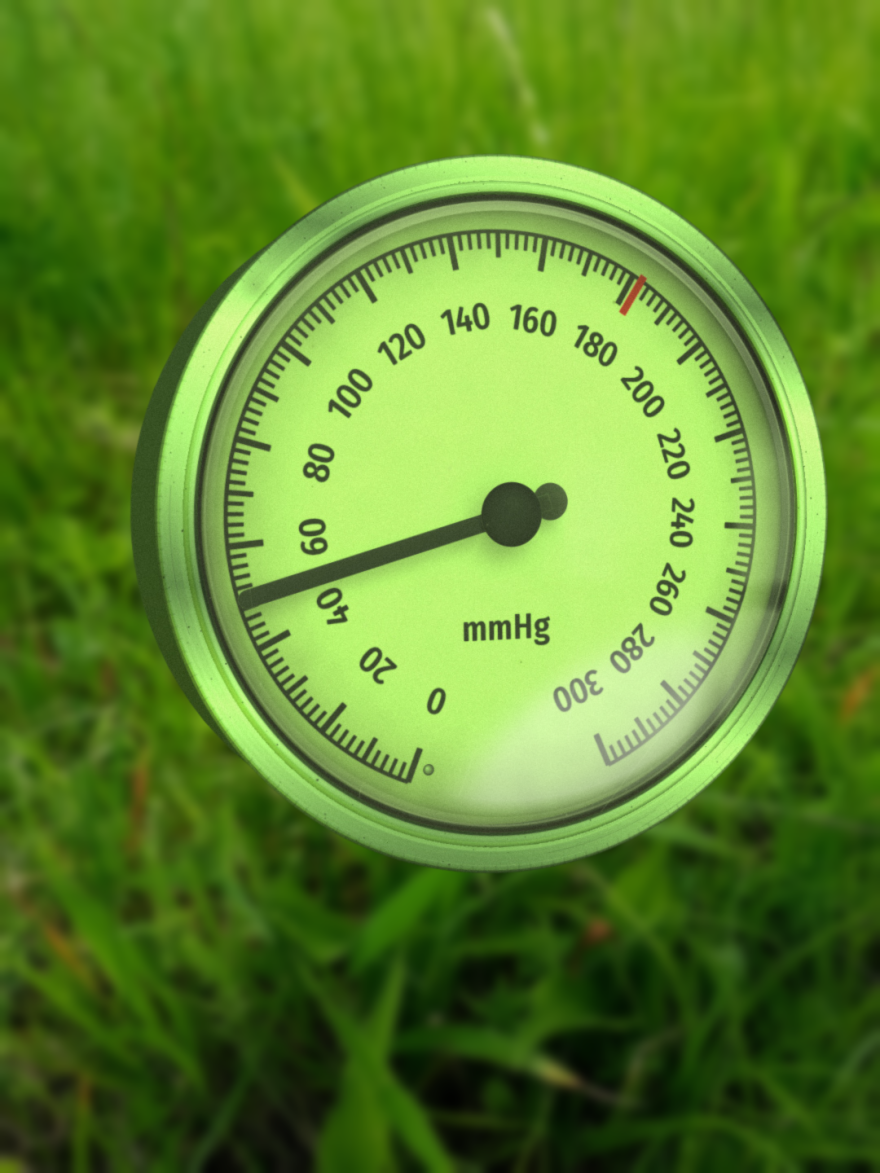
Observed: **50** mmHg
